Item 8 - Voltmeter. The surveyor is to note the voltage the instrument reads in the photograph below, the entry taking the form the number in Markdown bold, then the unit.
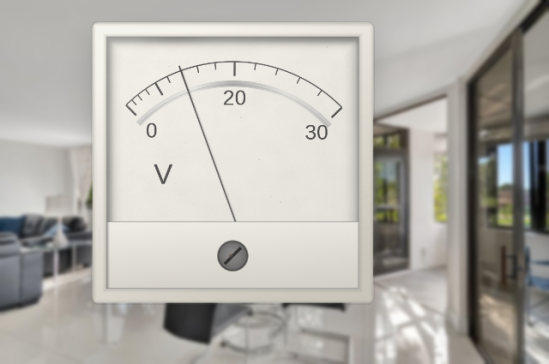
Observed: **14** V
